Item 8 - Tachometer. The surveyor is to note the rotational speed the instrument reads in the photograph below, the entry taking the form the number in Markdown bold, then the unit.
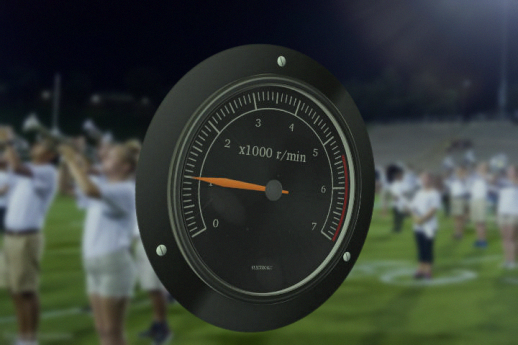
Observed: **1000** rpm
